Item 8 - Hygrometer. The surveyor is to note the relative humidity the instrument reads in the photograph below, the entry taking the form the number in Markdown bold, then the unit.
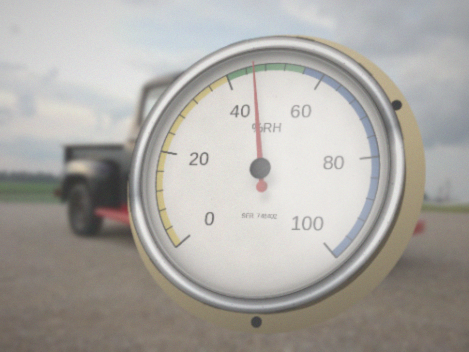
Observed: **46** %
